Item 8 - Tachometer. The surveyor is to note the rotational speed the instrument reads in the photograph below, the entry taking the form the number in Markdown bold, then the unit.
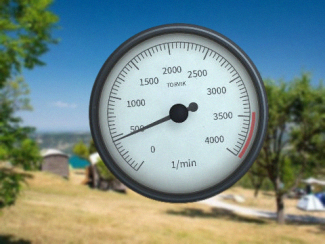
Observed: **450** rpm
